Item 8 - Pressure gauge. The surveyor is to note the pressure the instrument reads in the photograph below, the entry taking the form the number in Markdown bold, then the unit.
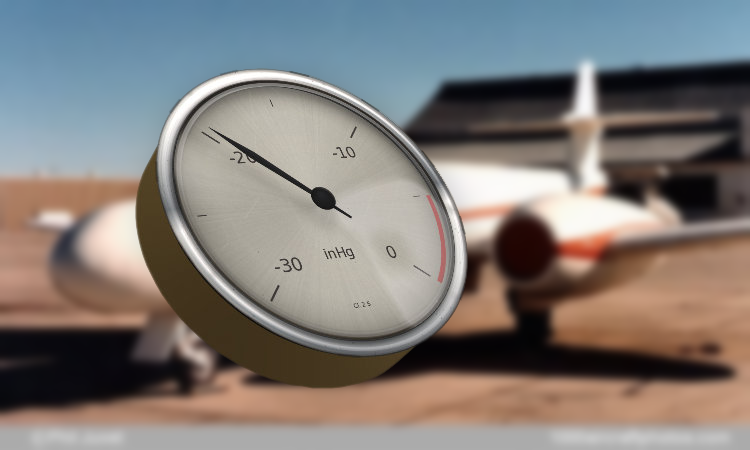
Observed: **-20** inHg
